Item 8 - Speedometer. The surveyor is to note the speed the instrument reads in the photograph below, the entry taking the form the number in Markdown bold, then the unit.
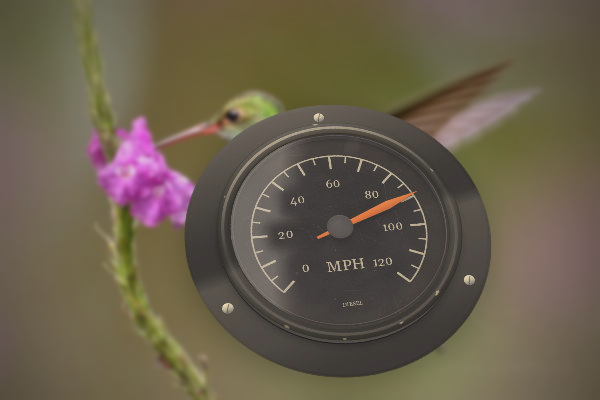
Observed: **90** mph
